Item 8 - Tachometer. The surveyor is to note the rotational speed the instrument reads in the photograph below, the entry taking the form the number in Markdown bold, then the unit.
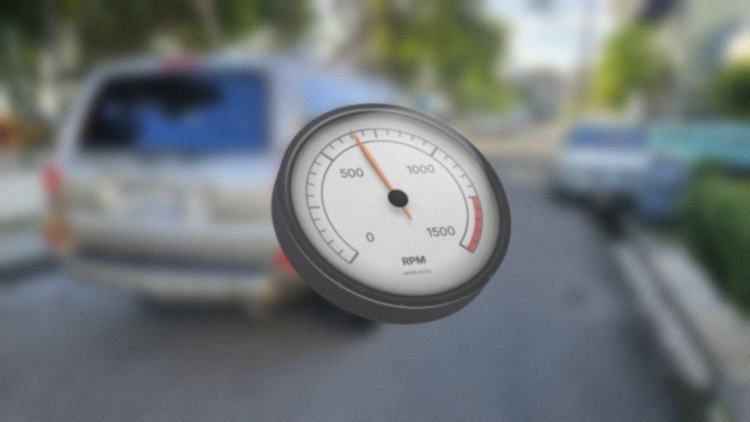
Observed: **650** rpm
